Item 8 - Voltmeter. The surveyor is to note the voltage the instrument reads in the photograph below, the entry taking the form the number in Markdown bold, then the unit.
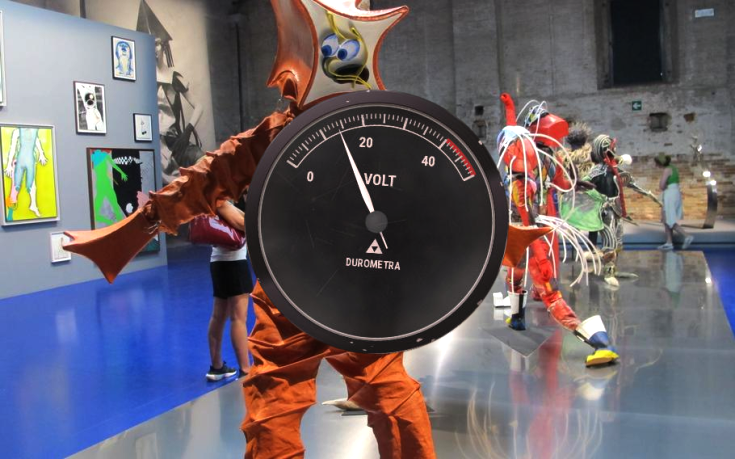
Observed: **14** V
